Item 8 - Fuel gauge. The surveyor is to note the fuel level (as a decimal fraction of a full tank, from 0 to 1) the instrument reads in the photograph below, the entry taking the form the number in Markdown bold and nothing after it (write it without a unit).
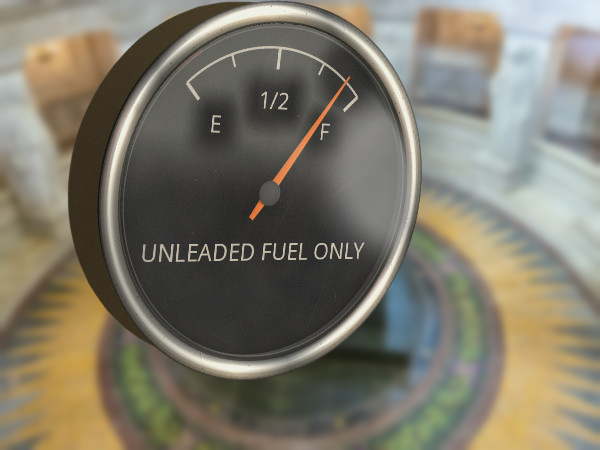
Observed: **0.875**
